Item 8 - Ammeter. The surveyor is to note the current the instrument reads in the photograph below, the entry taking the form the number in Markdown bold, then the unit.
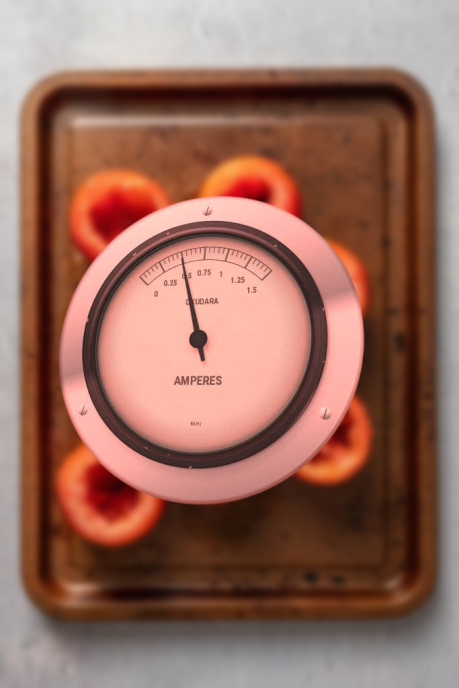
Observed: **0.5** A
